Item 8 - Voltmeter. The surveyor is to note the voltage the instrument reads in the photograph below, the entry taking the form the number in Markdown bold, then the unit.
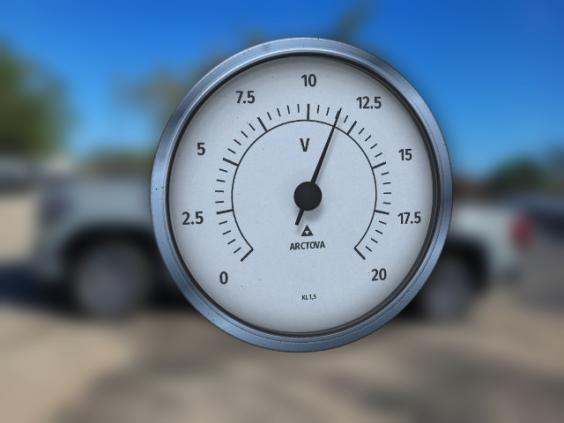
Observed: **11.5** V
